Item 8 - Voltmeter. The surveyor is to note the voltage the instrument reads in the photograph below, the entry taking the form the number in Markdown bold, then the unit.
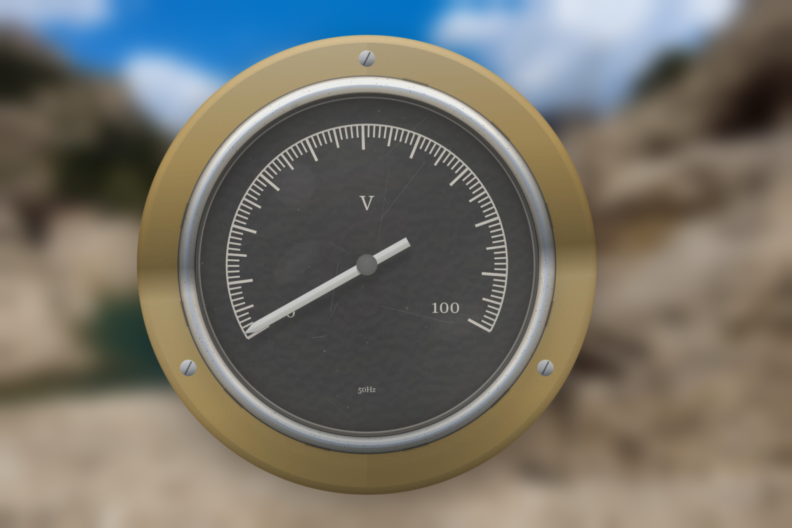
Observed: **1** V
